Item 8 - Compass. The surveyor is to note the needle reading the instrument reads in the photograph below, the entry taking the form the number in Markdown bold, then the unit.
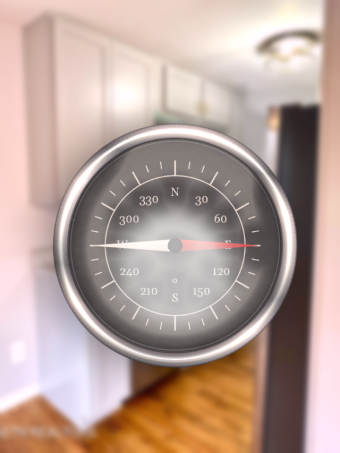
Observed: **90** °
